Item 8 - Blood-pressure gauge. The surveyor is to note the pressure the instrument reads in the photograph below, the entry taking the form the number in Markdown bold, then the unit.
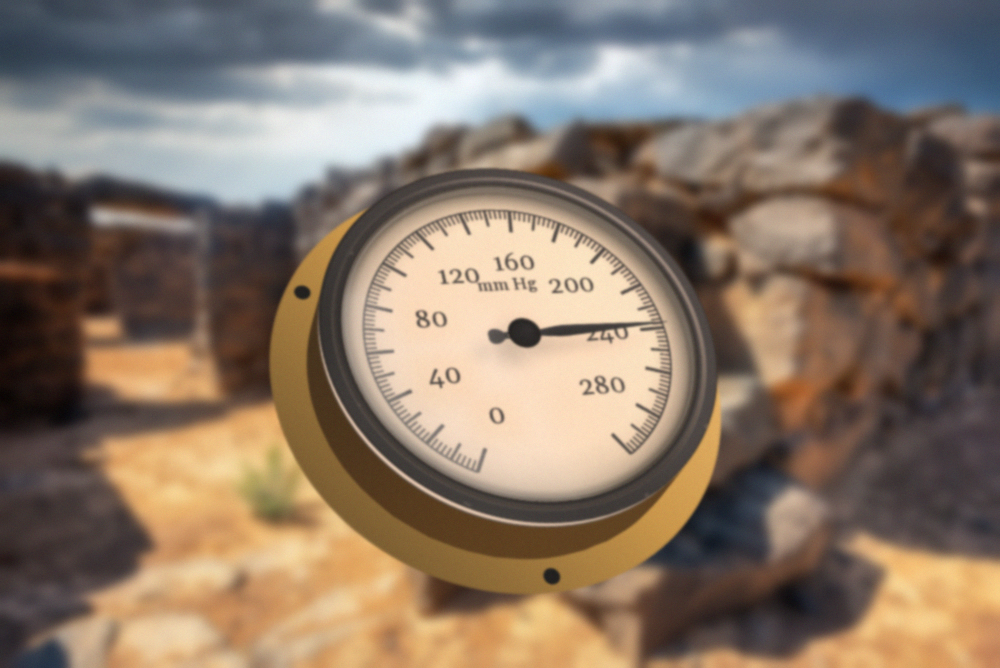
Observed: **240** mmHg
